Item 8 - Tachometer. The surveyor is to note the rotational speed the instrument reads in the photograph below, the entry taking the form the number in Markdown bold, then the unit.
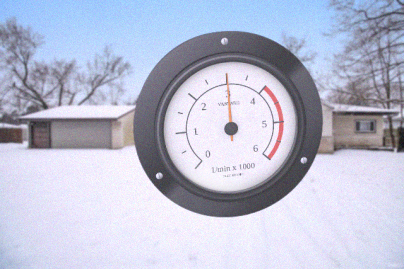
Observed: **3000** rpm
